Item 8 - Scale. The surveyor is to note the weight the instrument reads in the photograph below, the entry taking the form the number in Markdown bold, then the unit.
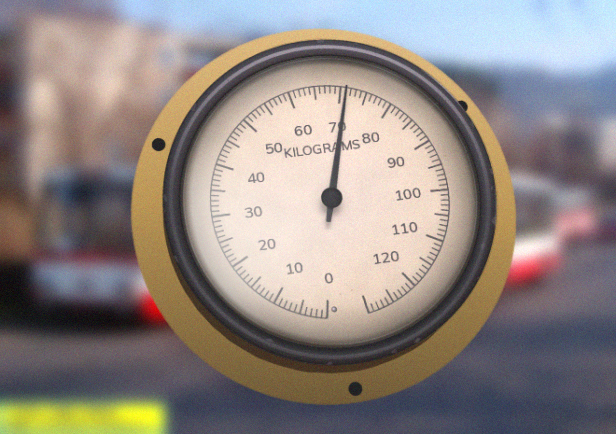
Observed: **71** kg
